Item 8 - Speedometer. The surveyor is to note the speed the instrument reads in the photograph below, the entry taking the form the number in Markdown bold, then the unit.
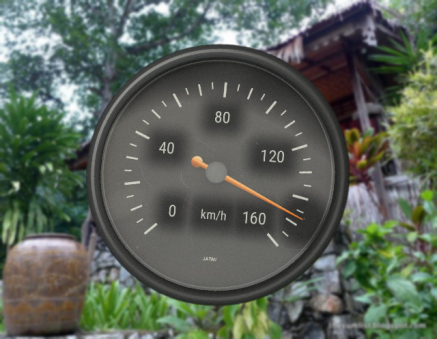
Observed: **147.5** km/h
